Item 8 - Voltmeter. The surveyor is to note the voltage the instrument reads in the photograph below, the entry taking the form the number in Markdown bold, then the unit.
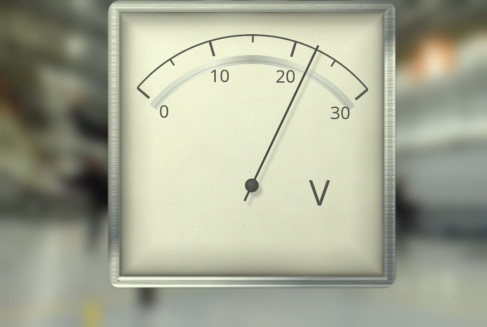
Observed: **22.5** V
